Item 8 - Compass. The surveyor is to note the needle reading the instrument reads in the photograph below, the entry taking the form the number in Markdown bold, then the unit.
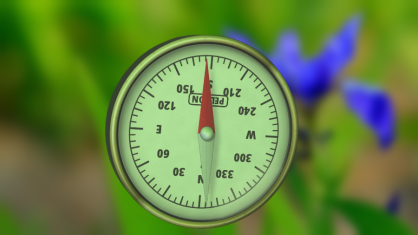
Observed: **175** °
